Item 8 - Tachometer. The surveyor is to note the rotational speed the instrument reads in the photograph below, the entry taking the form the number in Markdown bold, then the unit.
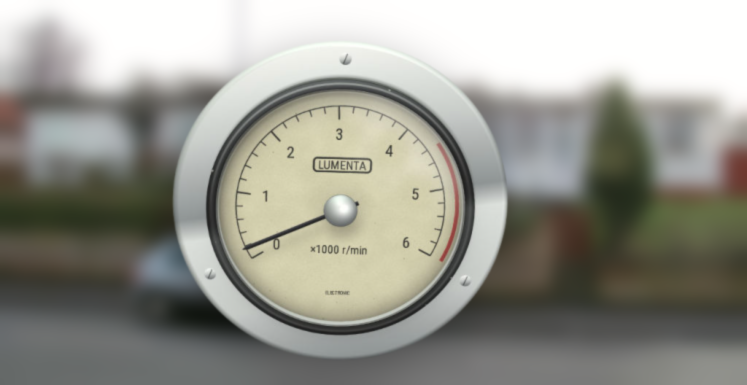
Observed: **200** rpm
